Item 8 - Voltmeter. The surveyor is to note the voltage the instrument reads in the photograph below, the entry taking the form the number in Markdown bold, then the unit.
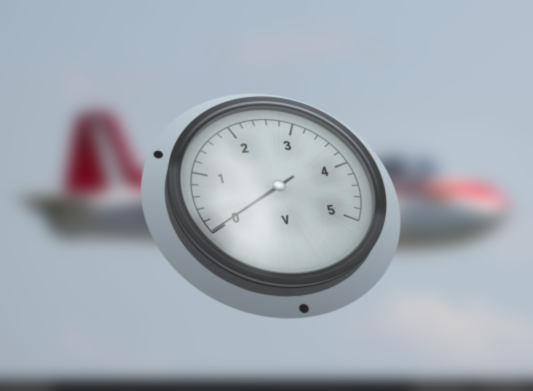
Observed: **0** V
